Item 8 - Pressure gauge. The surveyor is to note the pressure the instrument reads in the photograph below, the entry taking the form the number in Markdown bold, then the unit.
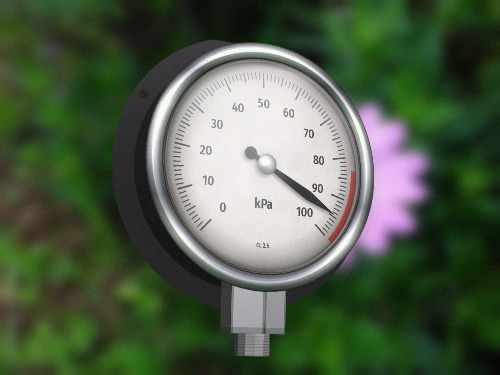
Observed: **95** kPa
